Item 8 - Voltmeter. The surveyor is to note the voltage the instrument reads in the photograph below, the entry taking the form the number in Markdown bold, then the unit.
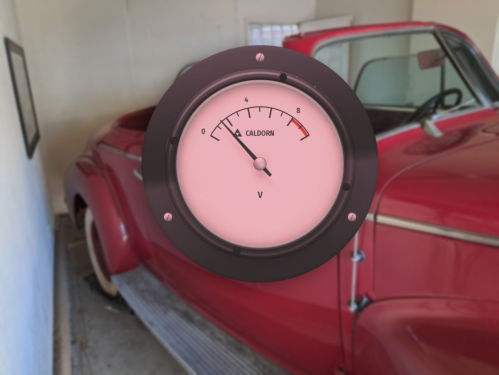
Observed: **1.5** V
